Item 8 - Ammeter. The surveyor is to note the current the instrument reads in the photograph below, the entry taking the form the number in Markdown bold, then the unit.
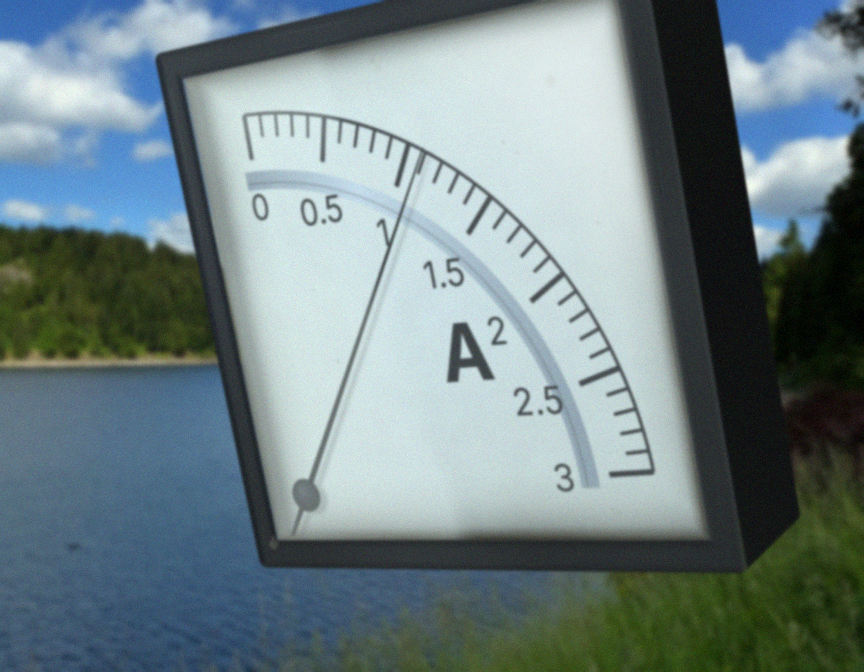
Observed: **1.1** A
